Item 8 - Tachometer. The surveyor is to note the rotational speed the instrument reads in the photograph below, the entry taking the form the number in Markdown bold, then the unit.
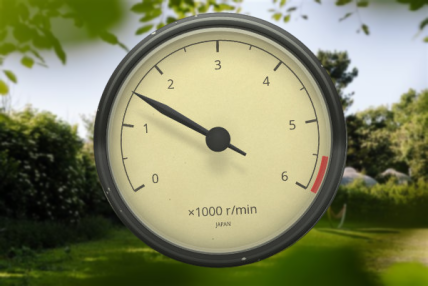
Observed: **1500** rpm
